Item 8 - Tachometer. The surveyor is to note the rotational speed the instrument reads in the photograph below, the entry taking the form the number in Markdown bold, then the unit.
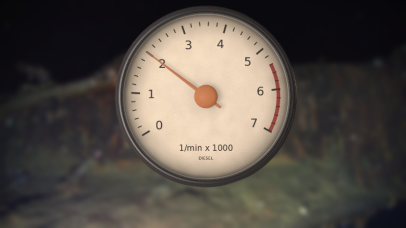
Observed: **2000** rpm
